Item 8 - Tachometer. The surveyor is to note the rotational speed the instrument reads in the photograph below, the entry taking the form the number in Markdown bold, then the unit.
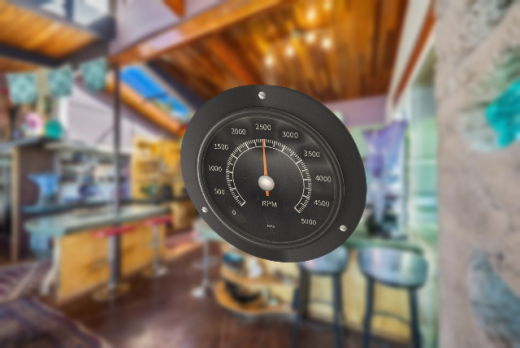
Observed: **2500** rpm
